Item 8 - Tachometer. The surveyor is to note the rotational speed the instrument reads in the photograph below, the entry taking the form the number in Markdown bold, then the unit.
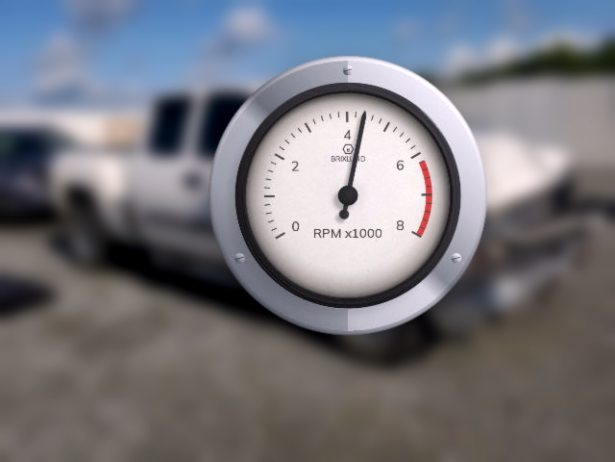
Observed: **4400** rpm
